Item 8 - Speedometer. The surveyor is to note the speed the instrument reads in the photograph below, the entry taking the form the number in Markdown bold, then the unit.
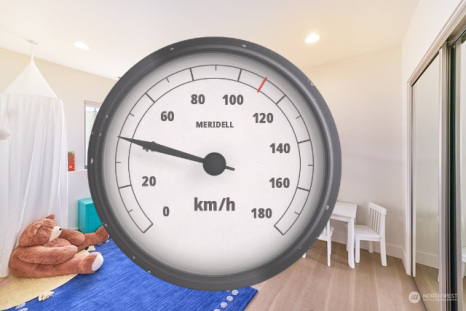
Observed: **40** km/h
